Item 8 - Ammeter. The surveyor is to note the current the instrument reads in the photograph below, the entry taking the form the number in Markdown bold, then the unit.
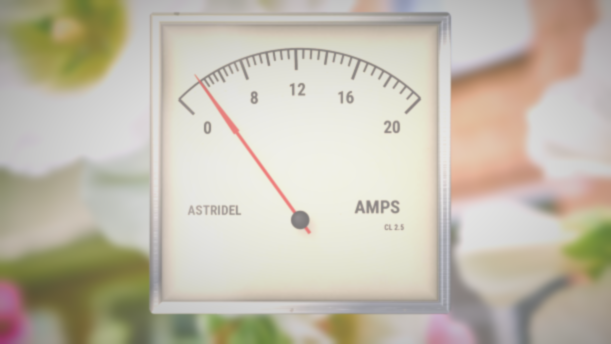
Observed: **4** A
